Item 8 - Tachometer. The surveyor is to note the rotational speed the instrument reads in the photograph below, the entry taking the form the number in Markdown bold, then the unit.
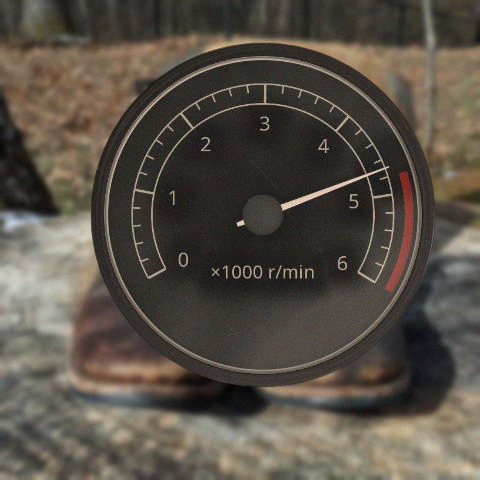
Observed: **4700** rpm
